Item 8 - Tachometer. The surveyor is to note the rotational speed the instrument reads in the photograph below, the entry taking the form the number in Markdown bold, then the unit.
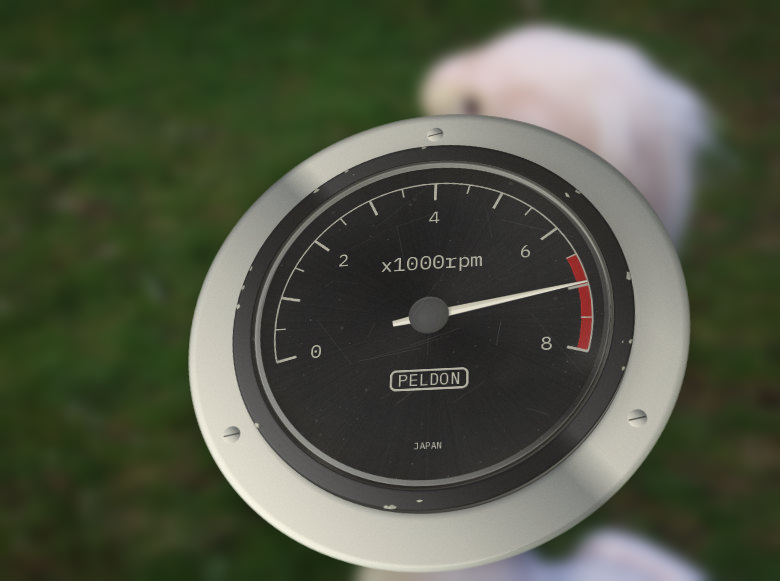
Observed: **7000** rpm
